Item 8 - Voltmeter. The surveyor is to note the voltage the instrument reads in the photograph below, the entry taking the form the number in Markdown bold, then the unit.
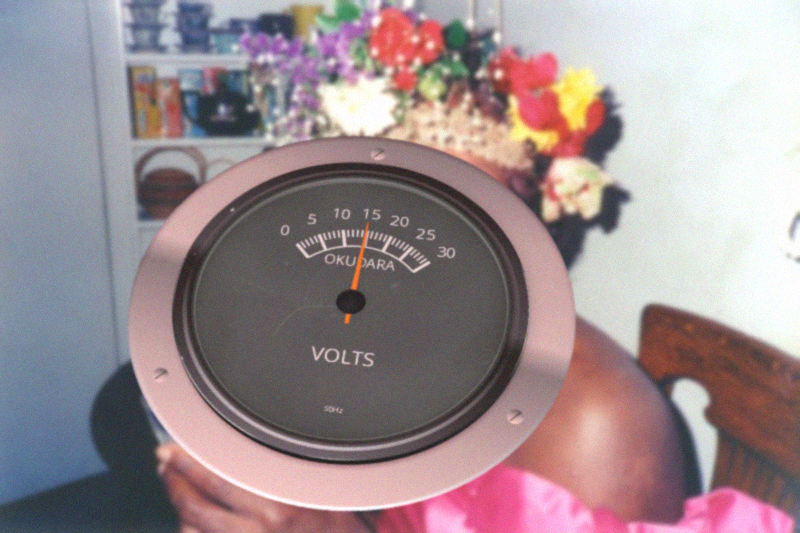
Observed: **15** V
